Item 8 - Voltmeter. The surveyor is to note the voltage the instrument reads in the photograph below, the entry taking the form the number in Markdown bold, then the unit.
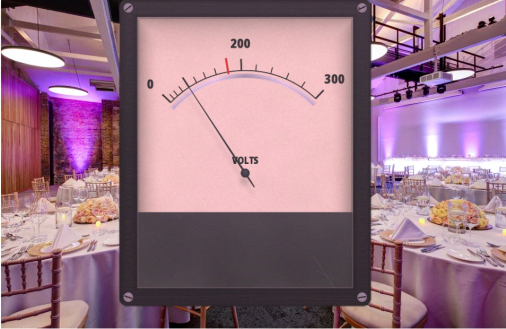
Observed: **100** V
